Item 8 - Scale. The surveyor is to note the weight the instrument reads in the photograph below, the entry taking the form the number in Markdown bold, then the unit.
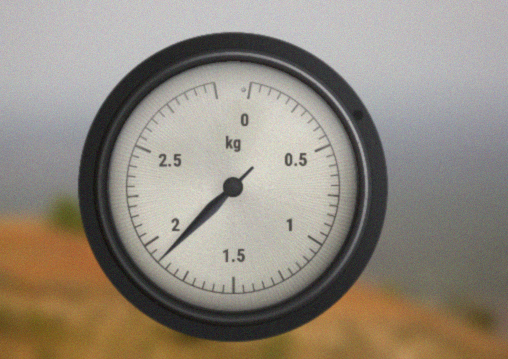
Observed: **1.9** kg
